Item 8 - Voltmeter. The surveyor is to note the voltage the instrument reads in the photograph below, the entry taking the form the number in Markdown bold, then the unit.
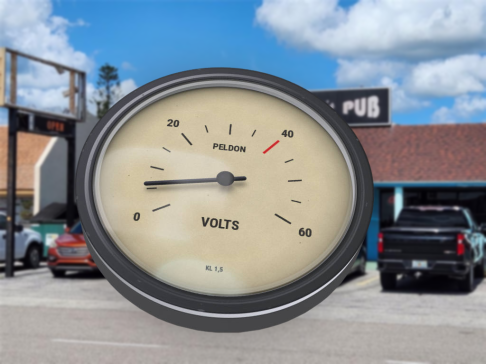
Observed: **5** V
